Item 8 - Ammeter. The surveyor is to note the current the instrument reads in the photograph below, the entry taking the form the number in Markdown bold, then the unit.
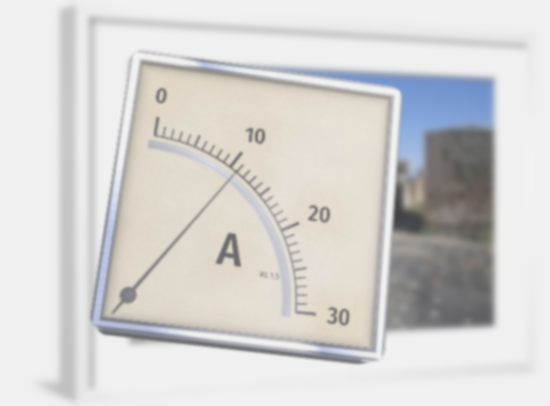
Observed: **11** A
